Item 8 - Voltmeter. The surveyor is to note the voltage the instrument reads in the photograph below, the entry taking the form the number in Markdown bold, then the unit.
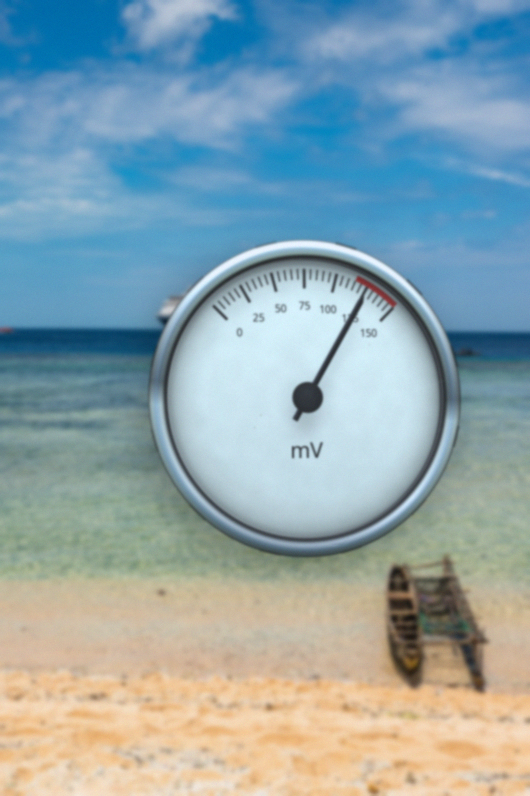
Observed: **125** mV
